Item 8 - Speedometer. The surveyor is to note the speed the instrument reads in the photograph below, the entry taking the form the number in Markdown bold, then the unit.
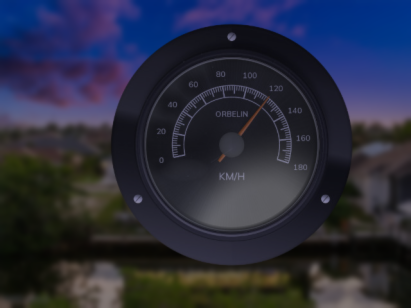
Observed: **120** km/h
